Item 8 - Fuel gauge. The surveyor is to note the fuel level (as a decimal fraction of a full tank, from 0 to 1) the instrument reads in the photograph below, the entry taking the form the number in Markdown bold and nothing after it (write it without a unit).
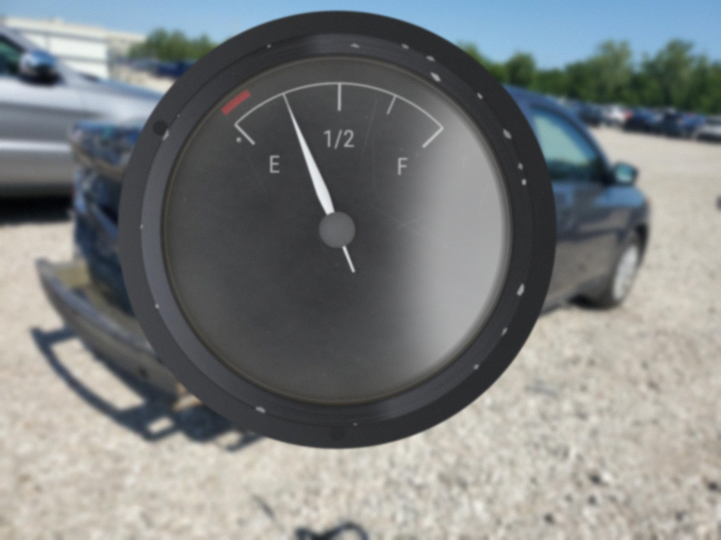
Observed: **0.25**
